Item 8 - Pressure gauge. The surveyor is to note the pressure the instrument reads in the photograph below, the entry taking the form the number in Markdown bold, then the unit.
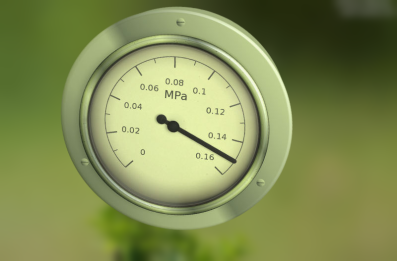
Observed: **0.15** MPa
